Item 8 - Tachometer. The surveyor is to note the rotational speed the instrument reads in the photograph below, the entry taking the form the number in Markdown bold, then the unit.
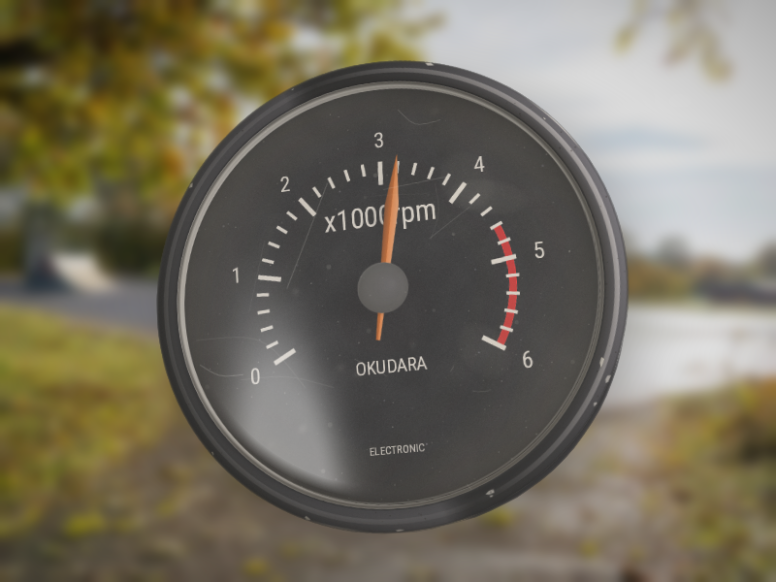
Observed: **3200** rpm
